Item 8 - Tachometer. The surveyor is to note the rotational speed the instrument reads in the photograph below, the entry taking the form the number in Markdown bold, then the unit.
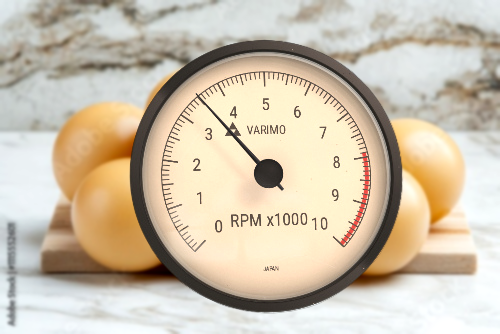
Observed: **3500** rpm
